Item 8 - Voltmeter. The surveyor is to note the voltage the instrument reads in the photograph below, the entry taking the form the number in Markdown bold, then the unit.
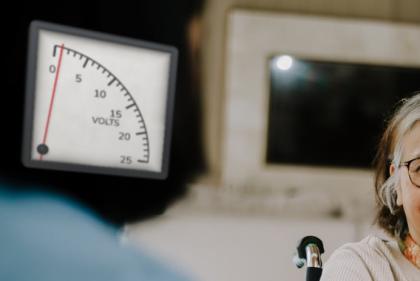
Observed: **1** V
